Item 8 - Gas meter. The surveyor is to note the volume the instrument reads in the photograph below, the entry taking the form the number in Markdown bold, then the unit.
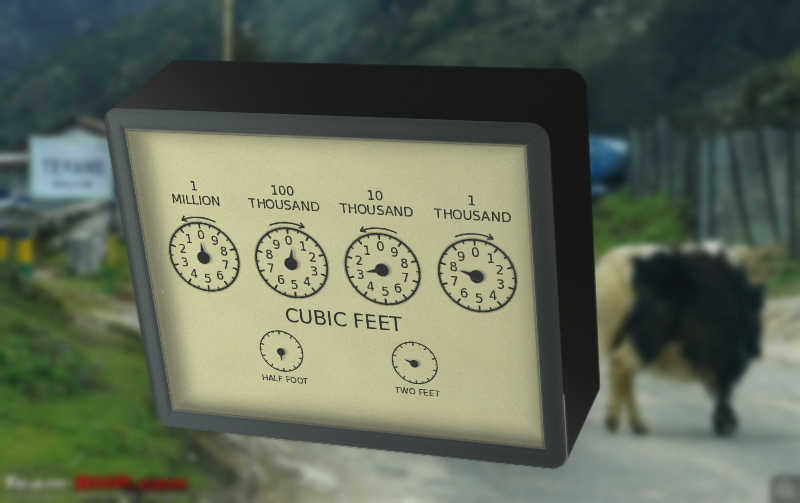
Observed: **2800** ft³
